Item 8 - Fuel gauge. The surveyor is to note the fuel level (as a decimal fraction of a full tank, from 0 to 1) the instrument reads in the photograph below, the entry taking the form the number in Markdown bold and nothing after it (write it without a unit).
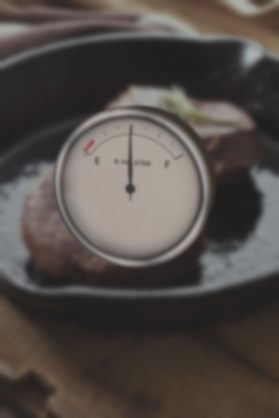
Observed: **0.5**
